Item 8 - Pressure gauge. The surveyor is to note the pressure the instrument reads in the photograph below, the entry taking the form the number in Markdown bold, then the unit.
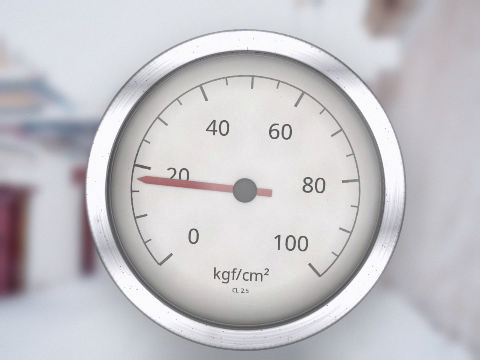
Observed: **17.5** kg/cm²
